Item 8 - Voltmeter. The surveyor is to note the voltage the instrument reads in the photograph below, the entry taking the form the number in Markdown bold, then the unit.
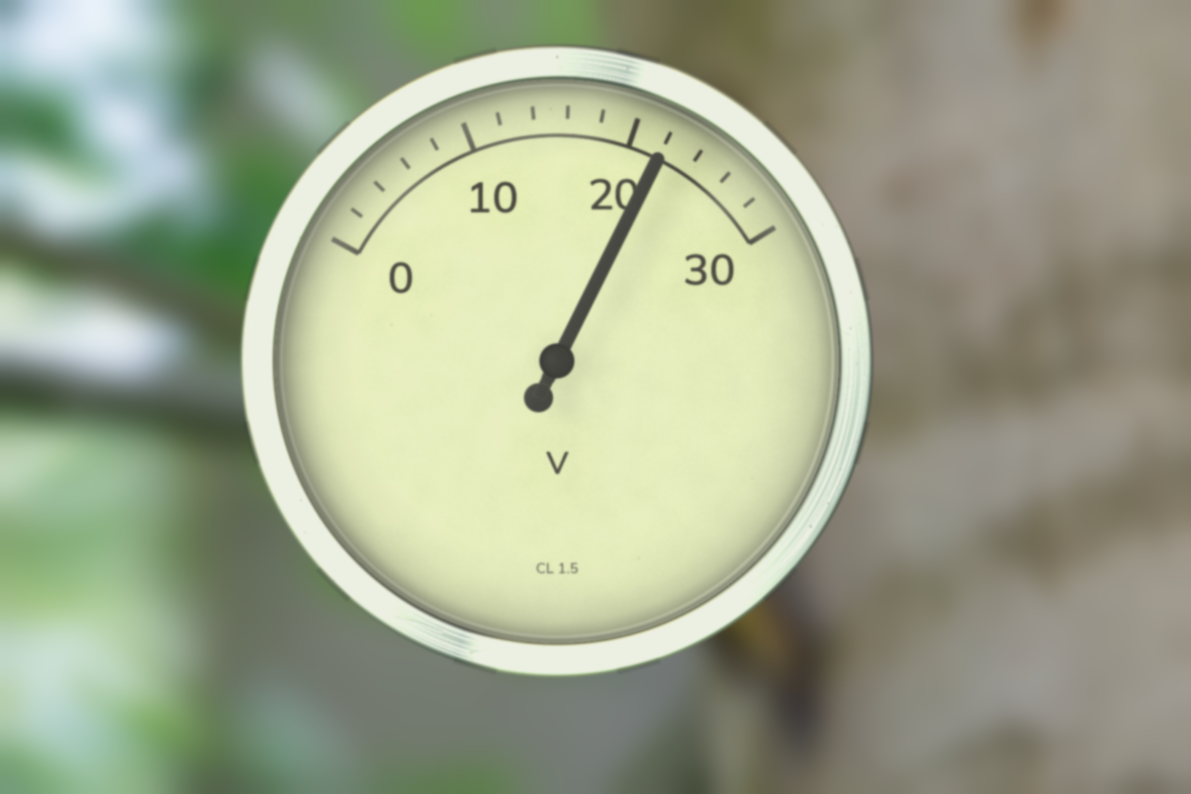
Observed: **22** V
